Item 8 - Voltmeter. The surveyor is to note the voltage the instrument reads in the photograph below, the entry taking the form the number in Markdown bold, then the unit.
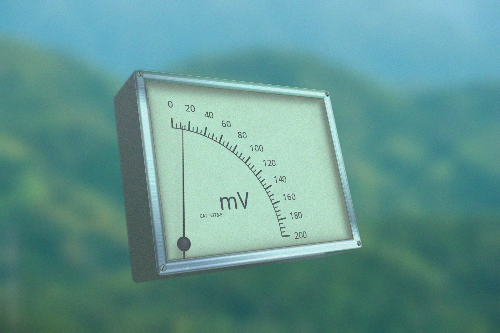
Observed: **10** mV
